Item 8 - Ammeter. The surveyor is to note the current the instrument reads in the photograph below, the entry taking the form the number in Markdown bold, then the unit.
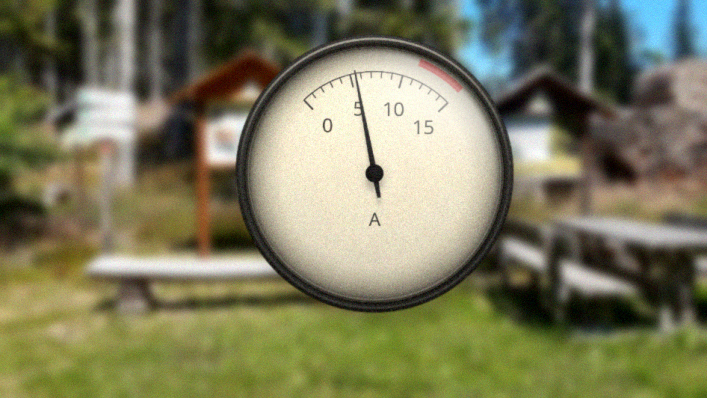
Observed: **5.5** A
